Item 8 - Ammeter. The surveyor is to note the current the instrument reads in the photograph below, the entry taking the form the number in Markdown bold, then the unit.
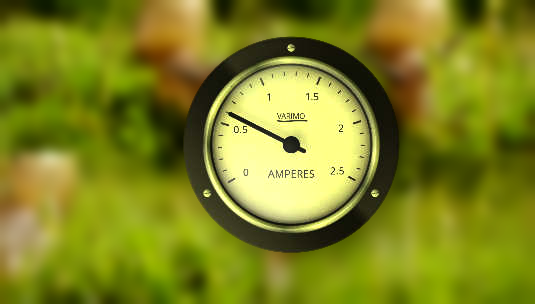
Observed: **0.6** A
